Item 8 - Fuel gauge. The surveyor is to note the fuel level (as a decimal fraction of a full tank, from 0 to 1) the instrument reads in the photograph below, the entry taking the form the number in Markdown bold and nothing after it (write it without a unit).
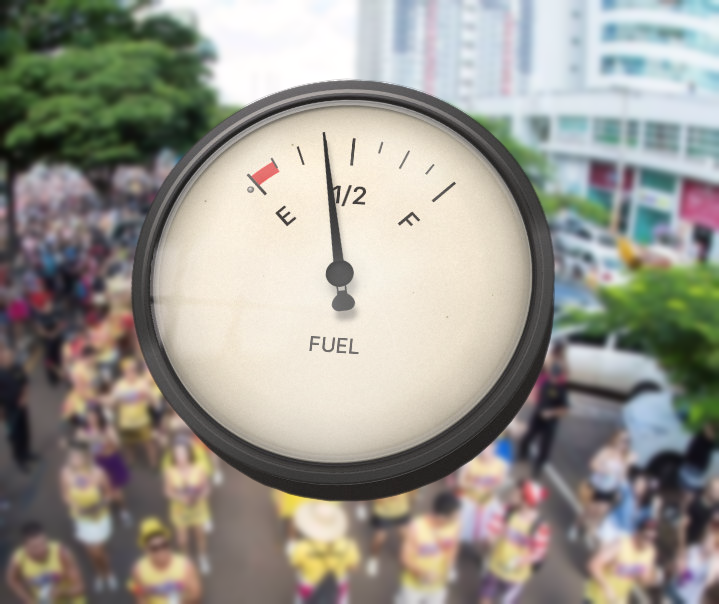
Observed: **0.375**
